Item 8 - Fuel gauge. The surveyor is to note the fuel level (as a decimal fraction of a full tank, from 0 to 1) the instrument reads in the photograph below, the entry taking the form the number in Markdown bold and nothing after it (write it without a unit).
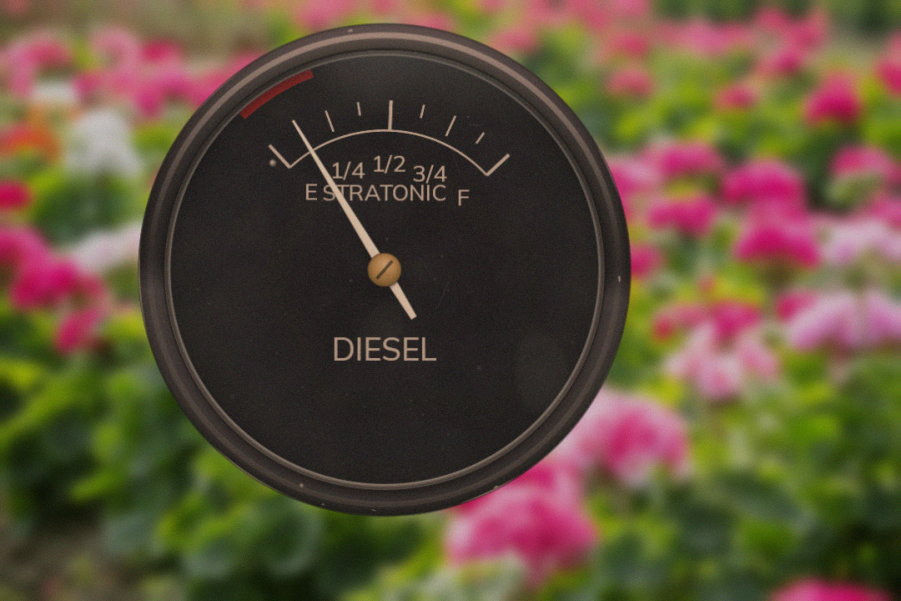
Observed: **0.125**
